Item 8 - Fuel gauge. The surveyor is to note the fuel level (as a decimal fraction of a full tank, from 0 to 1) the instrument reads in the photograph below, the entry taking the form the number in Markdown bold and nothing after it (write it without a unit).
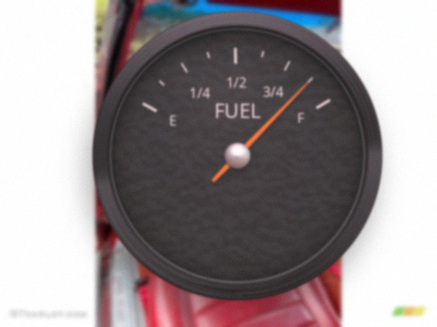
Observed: **0.875**
